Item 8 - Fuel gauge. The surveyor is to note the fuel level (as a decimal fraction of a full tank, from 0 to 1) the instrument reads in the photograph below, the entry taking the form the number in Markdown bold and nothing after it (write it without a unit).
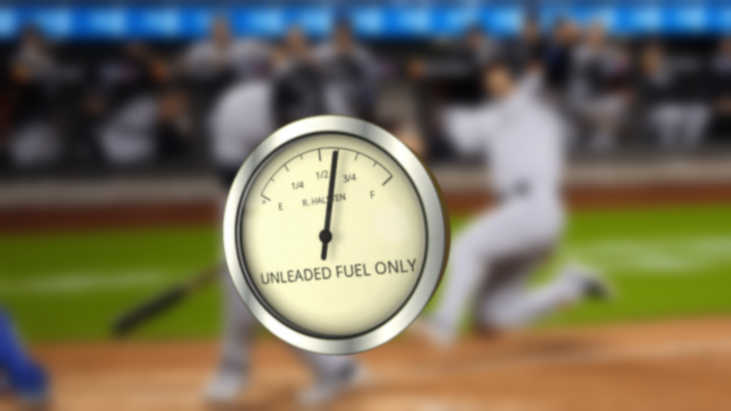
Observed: **0.625**
